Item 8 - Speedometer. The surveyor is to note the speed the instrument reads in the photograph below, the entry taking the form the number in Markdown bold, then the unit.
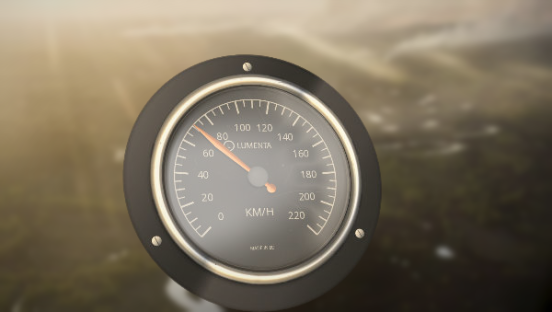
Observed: **70** km/h
